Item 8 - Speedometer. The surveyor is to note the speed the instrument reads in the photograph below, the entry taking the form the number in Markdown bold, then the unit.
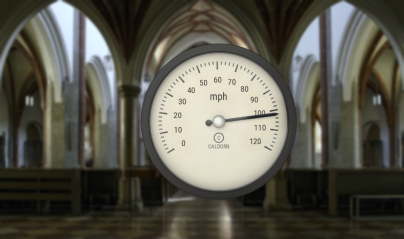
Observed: **102** mph
